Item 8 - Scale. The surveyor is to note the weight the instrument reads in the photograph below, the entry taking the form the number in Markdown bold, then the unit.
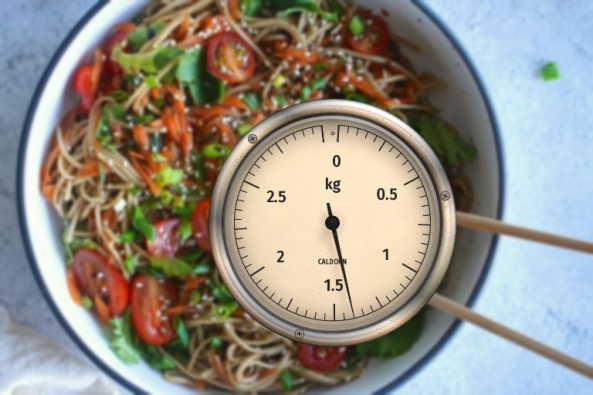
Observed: **1.4** kg
